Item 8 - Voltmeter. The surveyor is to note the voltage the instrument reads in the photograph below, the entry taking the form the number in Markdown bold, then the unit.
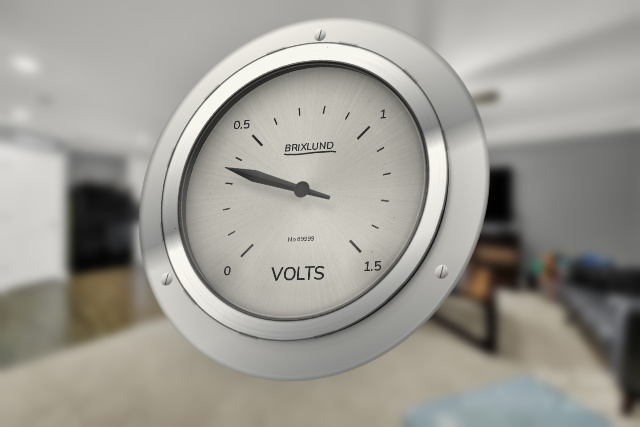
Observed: **0.35** V
